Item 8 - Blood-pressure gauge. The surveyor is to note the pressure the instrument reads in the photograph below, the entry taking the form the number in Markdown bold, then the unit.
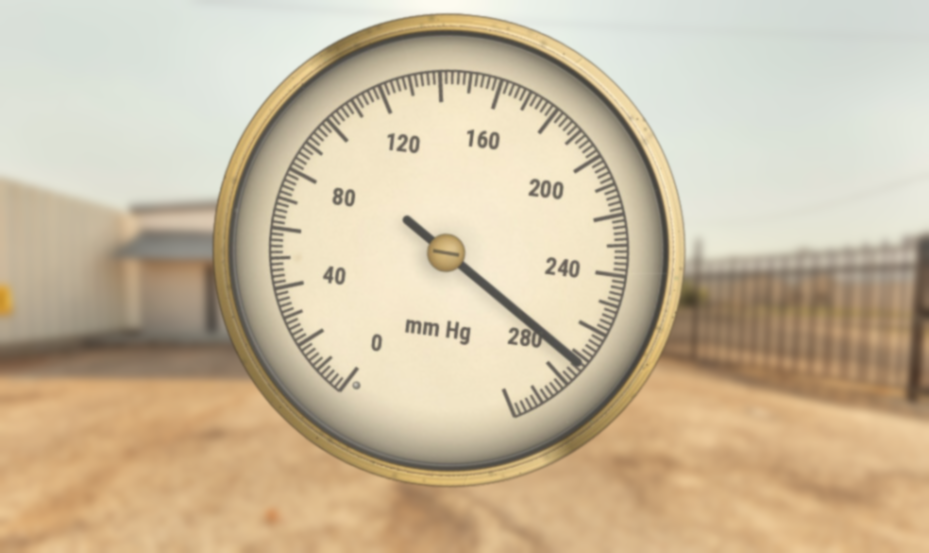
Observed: **272** mmHg
